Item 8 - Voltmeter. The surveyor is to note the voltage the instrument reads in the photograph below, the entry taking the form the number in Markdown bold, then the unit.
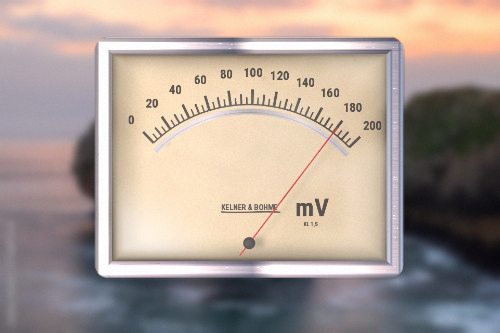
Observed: **180** mV
